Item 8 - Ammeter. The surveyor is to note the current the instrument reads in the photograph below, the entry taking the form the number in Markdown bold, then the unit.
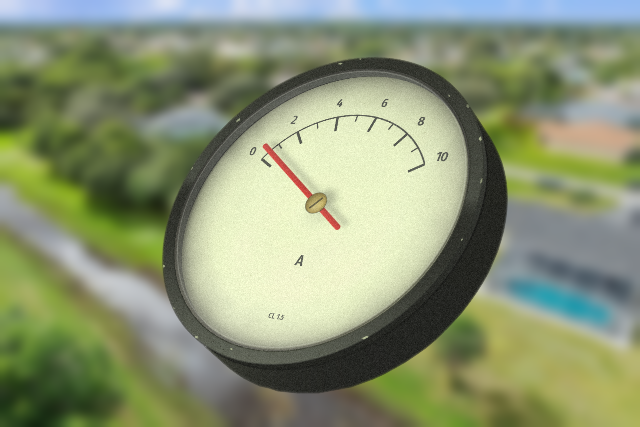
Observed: **0.5** A
